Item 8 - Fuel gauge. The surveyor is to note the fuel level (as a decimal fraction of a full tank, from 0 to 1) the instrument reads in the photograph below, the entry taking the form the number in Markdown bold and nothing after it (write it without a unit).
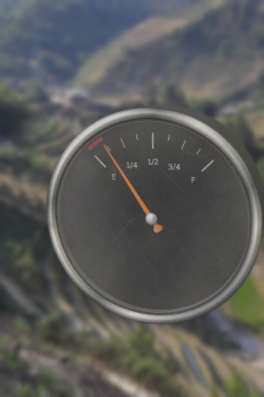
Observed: **0.125**
